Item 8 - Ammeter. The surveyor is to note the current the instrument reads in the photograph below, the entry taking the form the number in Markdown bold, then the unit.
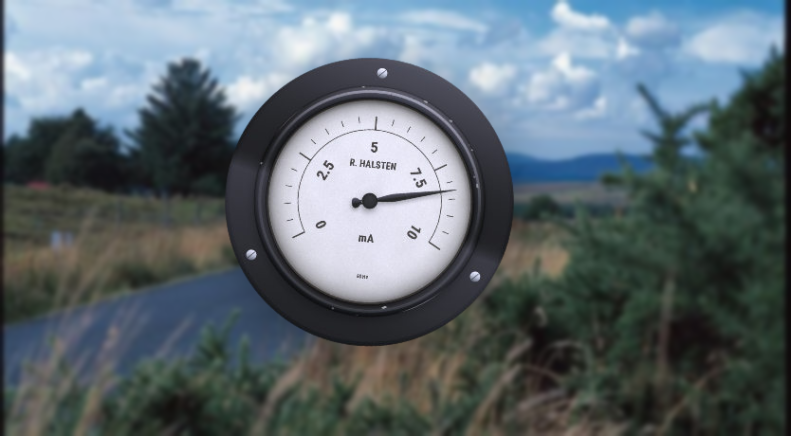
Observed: **8.25** mA
